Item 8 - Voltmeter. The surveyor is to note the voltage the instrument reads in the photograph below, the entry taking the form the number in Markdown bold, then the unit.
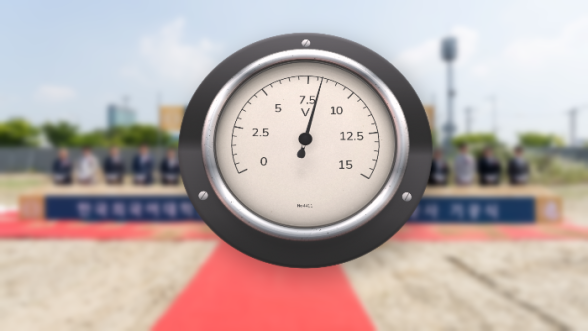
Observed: **8.25** V
